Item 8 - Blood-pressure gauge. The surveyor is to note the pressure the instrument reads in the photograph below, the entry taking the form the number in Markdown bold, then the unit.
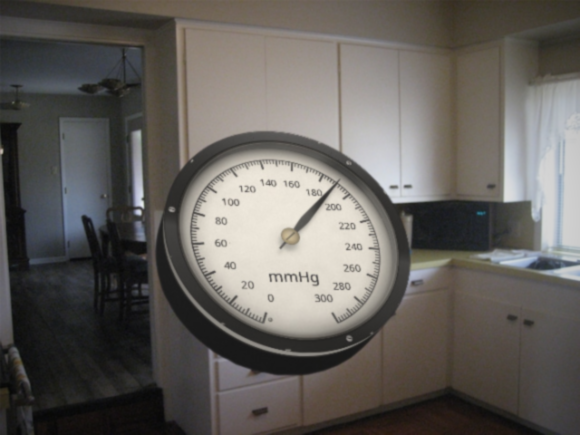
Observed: **190** mmHg
